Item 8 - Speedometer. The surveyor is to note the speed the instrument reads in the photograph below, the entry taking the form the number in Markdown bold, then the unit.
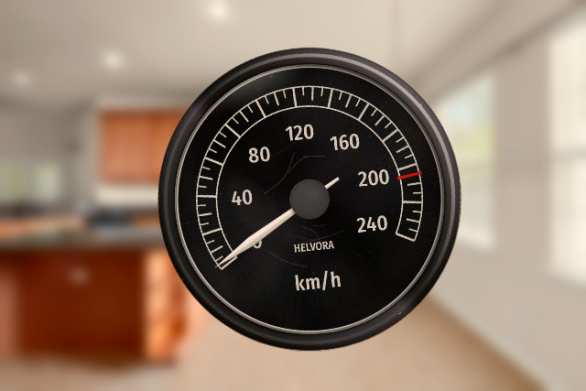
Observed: **2.5** km/h
